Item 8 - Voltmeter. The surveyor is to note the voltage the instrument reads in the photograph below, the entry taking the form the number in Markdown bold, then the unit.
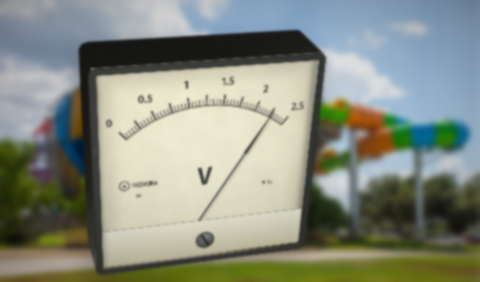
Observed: **2.25** V
